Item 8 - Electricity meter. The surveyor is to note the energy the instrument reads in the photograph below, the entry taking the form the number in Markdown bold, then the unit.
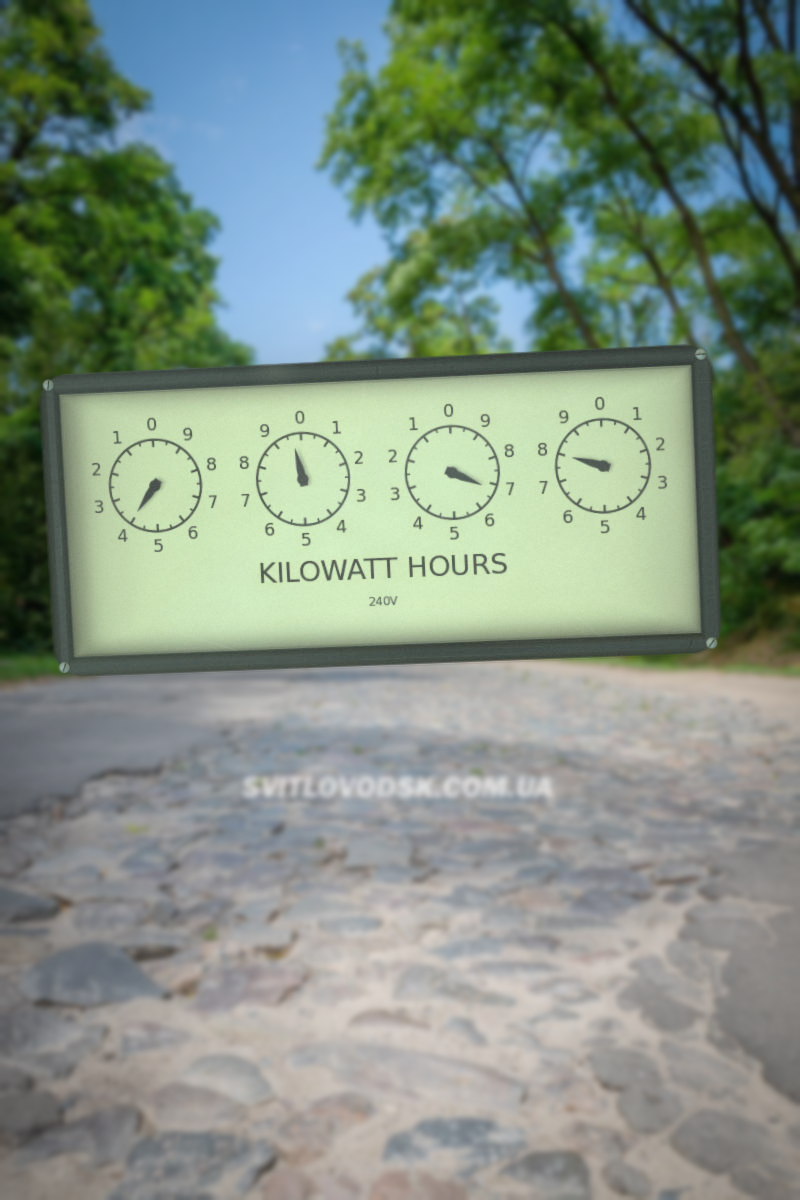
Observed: **3968** kWh
